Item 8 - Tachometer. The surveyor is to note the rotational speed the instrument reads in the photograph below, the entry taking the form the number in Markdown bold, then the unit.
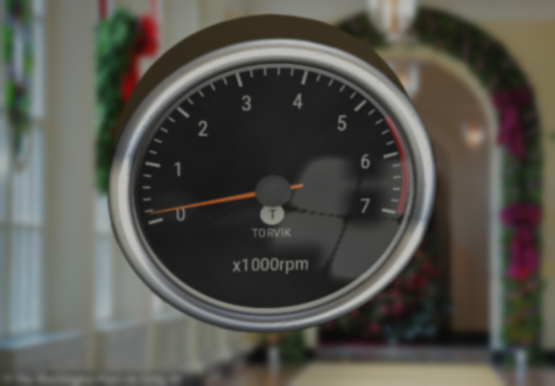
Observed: **200** rpm
